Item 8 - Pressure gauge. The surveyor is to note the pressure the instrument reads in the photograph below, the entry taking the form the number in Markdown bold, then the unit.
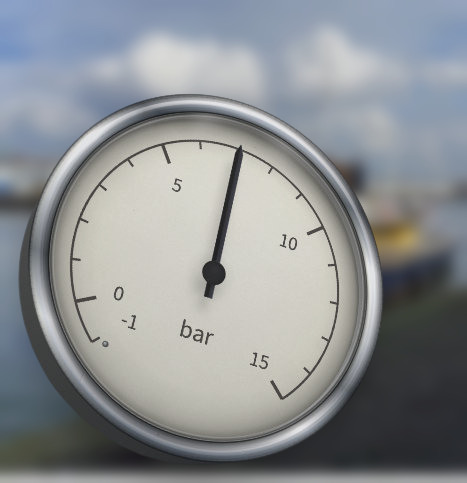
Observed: **7** bar
